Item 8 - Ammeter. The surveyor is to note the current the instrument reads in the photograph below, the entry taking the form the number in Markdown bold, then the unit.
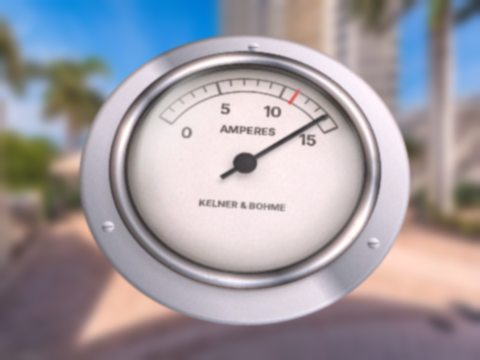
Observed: **14** A
